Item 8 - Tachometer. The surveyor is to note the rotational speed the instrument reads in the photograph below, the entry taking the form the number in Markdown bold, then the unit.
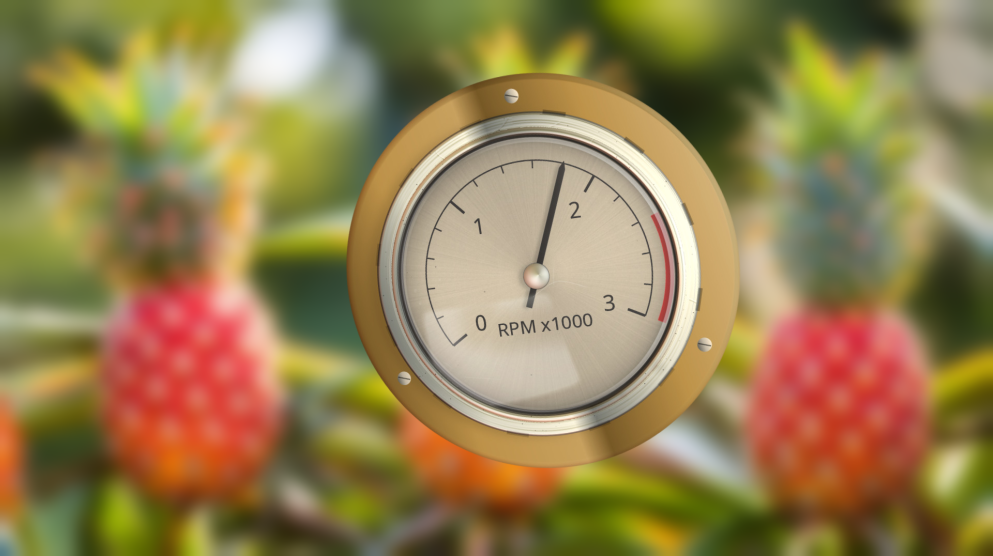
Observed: **1800** rpm
